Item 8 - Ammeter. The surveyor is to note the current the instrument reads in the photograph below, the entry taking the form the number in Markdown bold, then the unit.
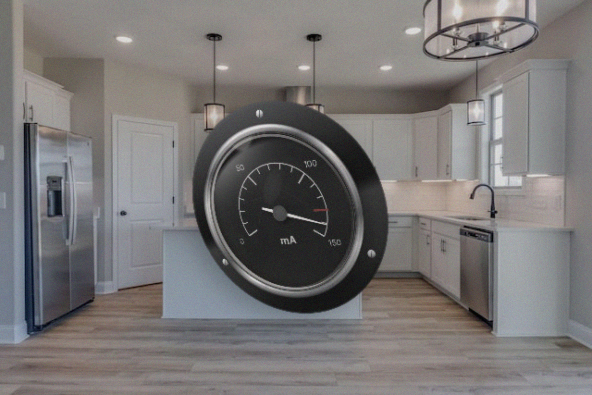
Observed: **140** mA
